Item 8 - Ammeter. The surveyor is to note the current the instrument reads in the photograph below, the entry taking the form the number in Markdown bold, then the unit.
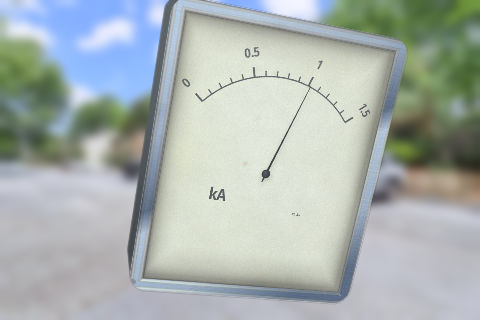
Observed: **1** kA
